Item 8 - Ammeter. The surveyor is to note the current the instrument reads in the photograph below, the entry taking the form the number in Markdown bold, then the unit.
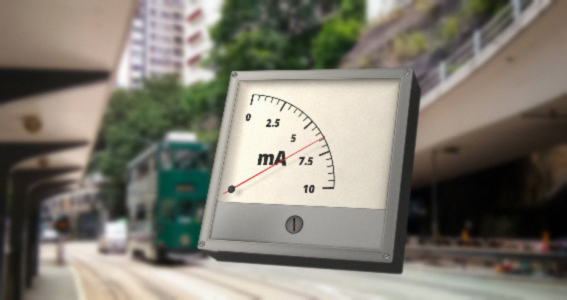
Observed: **6.5** mA
